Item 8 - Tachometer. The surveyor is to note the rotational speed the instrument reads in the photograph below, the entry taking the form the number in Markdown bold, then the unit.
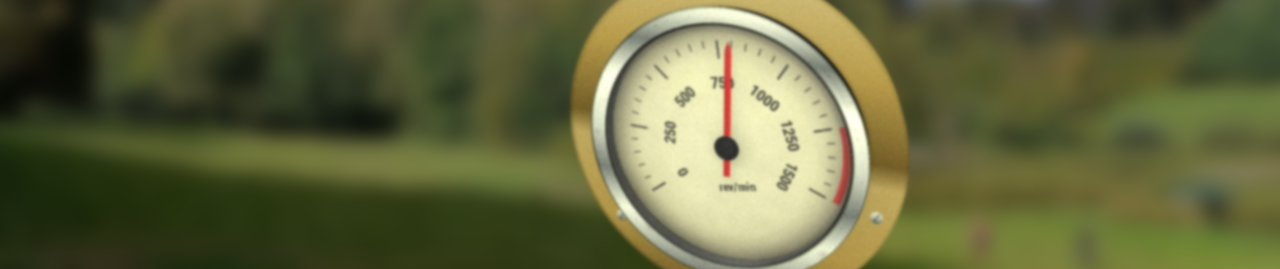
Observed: **800** rpm
